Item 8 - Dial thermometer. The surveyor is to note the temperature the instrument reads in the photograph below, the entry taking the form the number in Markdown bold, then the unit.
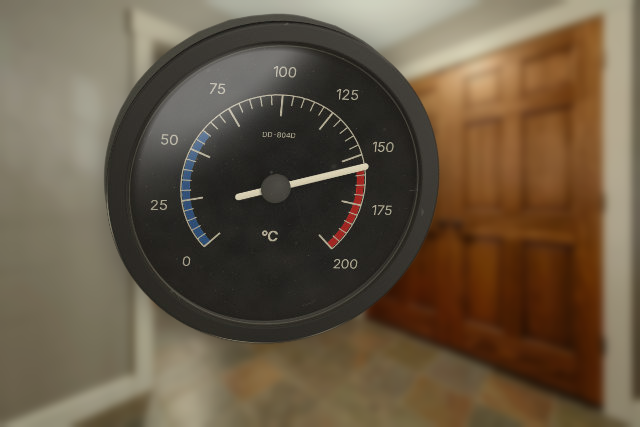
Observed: **155** °C
